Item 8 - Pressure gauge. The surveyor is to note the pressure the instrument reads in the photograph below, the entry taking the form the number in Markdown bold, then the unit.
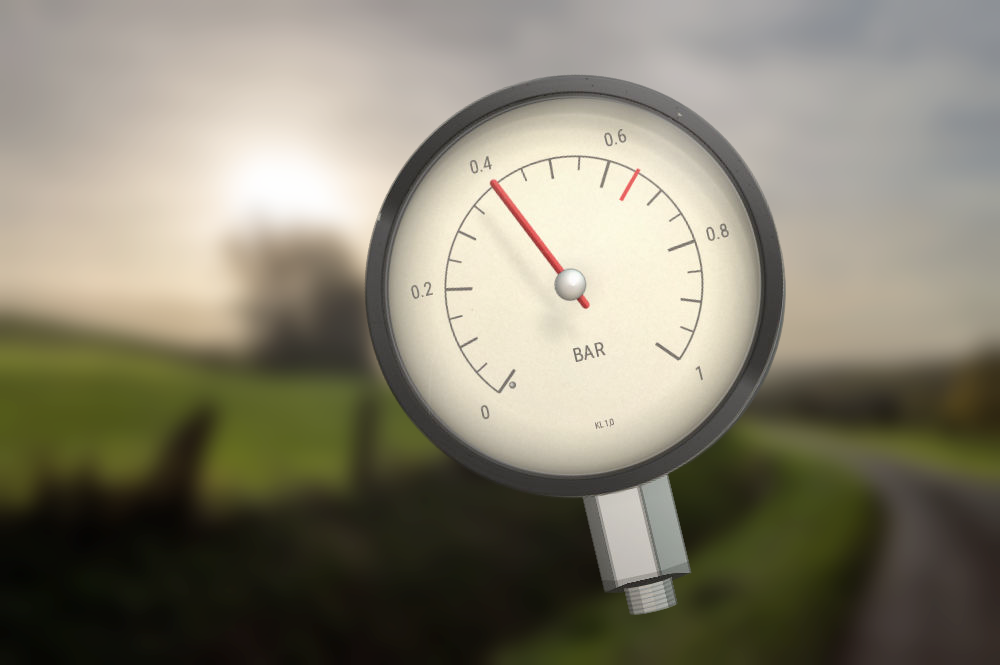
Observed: **0.4** bar
